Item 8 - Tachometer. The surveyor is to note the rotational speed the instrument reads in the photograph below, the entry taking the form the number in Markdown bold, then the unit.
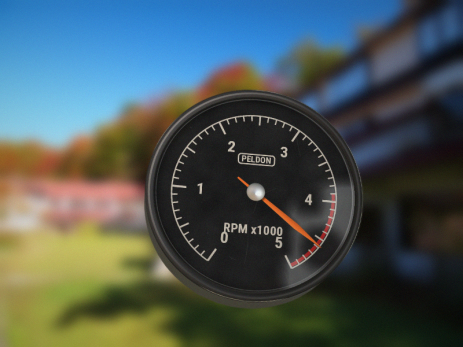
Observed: **4600** rpm
